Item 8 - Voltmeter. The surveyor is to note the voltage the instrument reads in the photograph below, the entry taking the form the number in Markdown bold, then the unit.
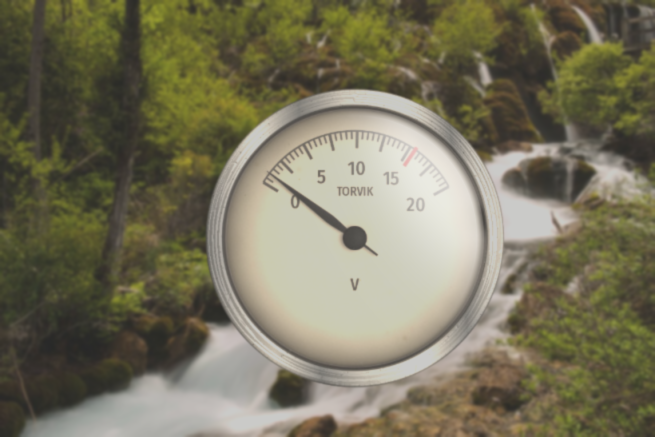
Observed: **1** V
